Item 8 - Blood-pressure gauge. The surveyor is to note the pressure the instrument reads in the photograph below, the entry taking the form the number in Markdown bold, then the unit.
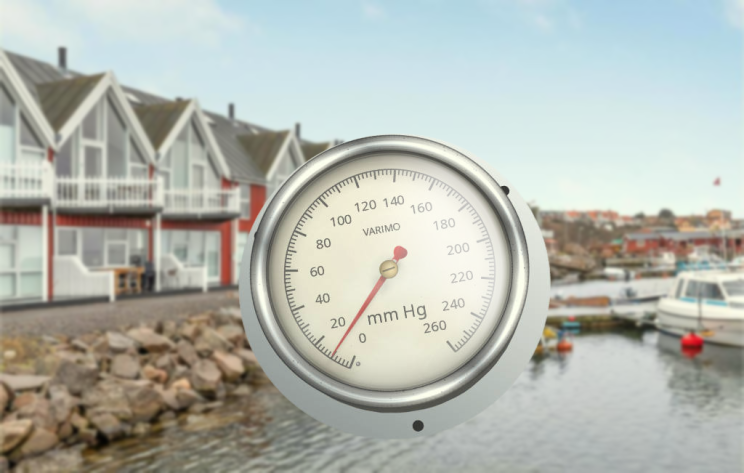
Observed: **10** mmHg
